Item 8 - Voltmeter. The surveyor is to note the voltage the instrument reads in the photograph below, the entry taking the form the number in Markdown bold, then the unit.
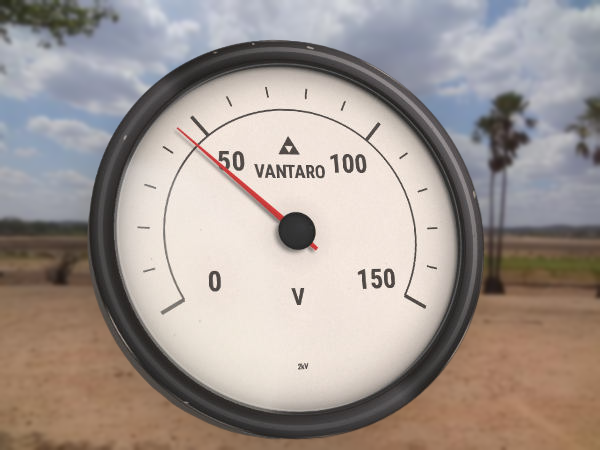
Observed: **45** V
